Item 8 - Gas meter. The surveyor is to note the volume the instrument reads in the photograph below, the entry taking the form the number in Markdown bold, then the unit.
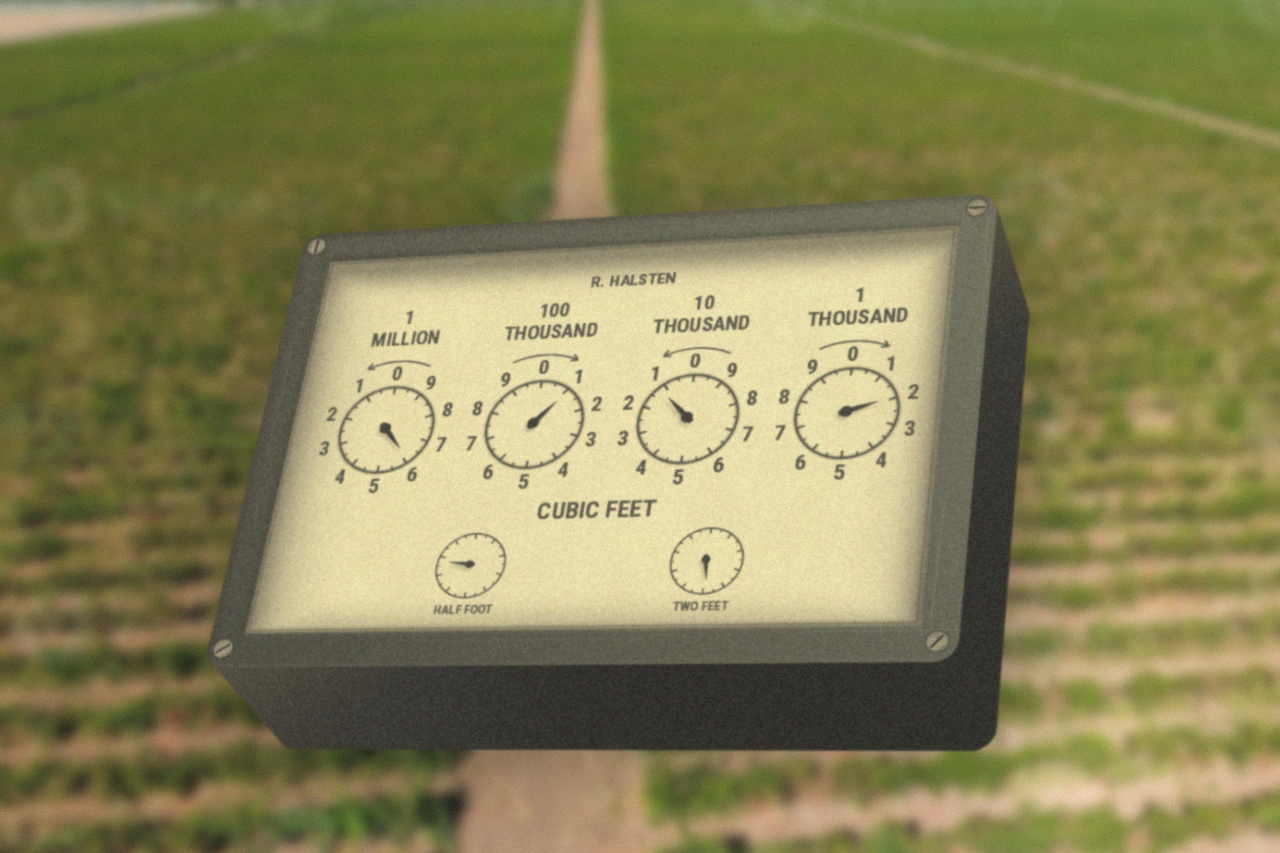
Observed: **611200** ft³
